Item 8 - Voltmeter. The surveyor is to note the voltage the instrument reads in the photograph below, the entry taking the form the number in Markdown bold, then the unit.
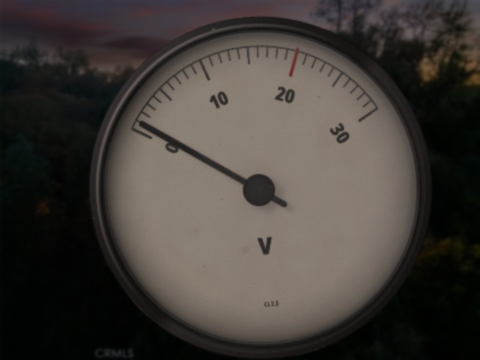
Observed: **1** V
